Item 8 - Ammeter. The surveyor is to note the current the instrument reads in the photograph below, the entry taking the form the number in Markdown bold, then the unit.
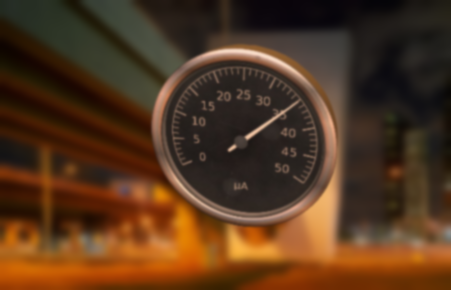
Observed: **35** µA
